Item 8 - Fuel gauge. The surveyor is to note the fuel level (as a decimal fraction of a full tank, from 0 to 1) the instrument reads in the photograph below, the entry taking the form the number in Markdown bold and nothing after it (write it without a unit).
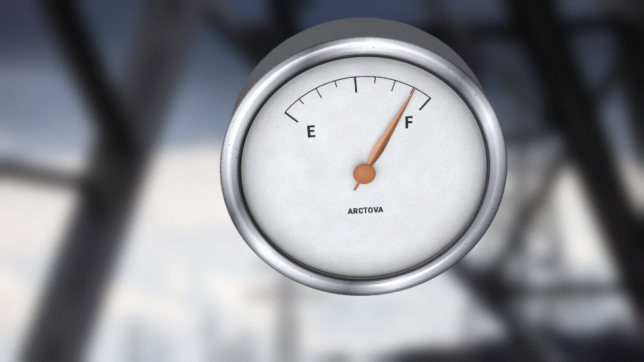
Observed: **0.875**
